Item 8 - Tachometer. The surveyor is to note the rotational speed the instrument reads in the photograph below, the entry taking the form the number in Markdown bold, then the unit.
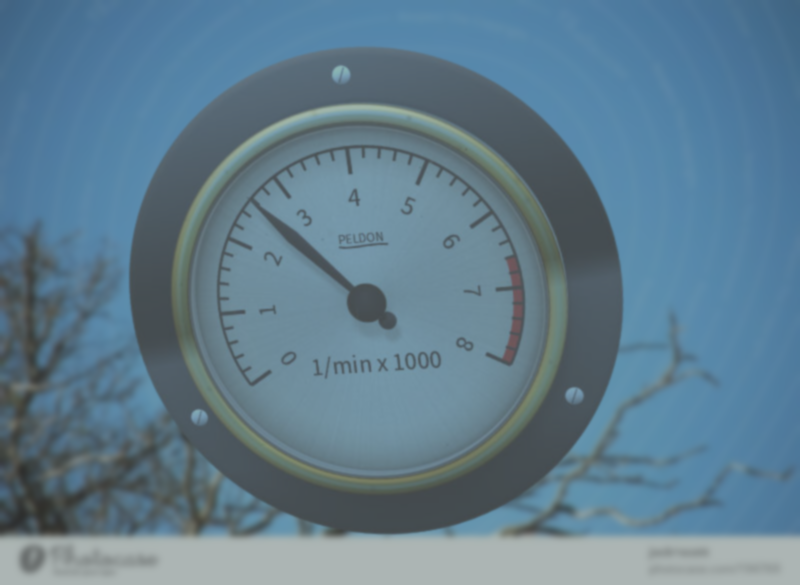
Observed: **2600** rpm
